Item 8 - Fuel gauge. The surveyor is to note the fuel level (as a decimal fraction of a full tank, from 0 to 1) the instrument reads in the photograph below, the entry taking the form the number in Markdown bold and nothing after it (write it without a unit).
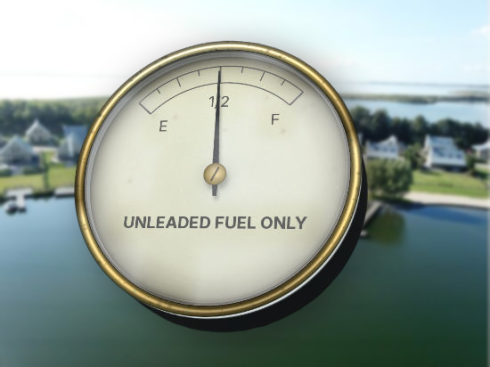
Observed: **0.5**
